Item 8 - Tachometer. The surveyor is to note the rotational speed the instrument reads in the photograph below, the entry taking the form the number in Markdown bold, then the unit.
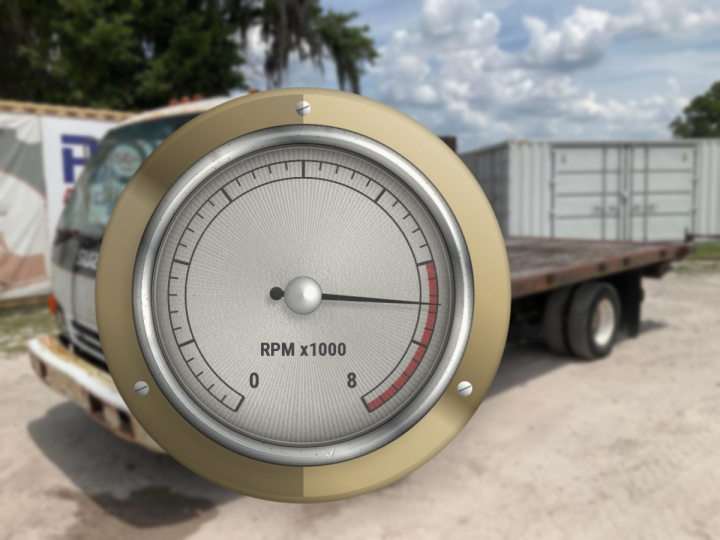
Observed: **6500** rpm
